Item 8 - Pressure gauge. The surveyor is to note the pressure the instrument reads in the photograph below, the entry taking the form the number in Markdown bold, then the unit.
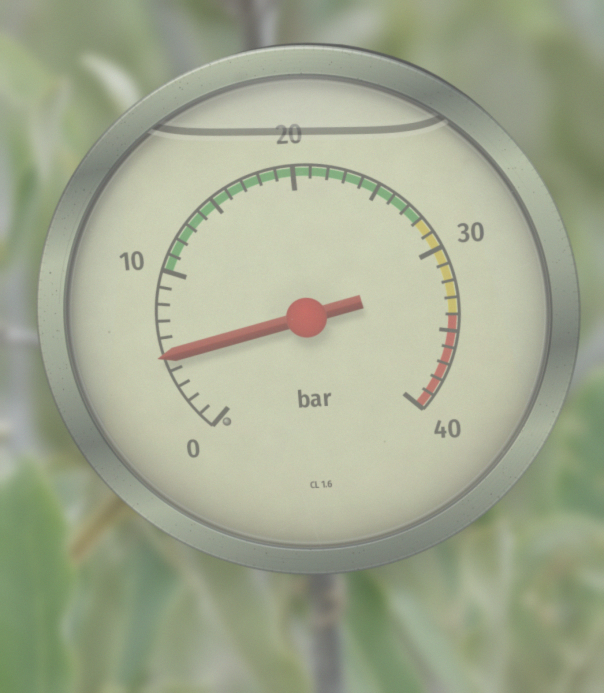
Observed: **5** bar
